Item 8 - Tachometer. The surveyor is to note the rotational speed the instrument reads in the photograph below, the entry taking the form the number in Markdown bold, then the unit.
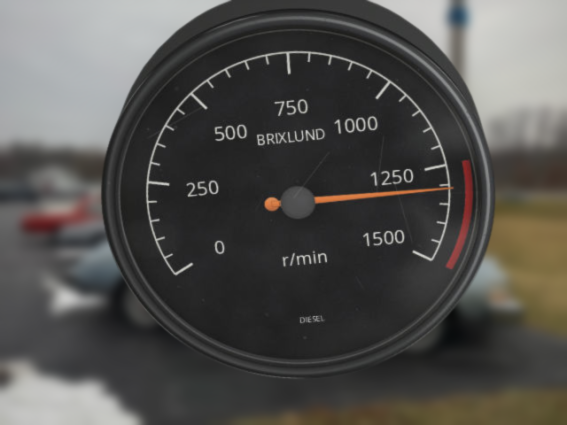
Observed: **1300** rpm
